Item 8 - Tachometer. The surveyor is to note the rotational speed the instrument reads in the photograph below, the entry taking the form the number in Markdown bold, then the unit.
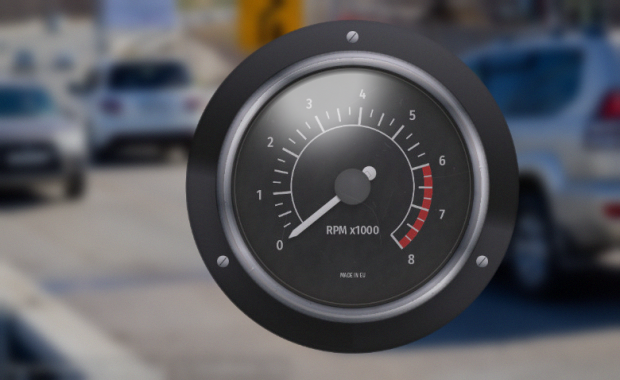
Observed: **0** rpm
